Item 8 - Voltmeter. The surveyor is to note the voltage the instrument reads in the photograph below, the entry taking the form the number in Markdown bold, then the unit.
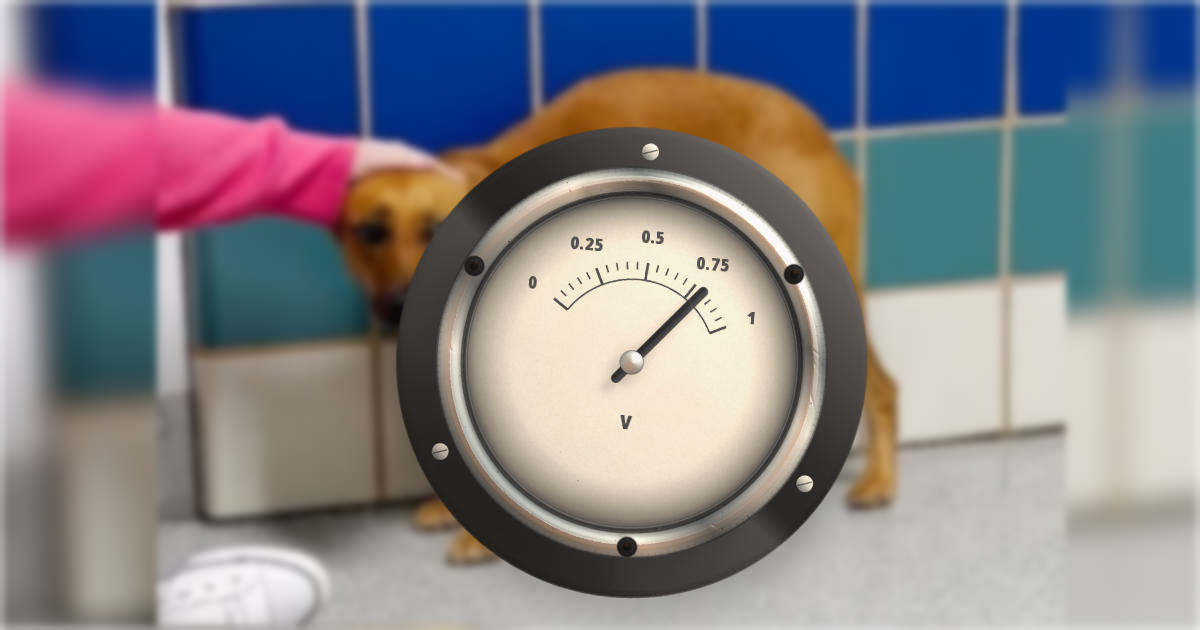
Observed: **0.8** V
